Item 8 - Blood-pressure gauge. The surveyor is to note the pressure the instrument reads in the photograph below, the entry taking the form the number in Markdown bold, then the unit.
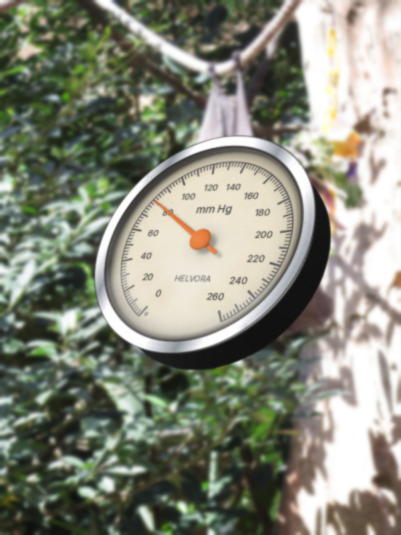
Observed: **80** mmHg
